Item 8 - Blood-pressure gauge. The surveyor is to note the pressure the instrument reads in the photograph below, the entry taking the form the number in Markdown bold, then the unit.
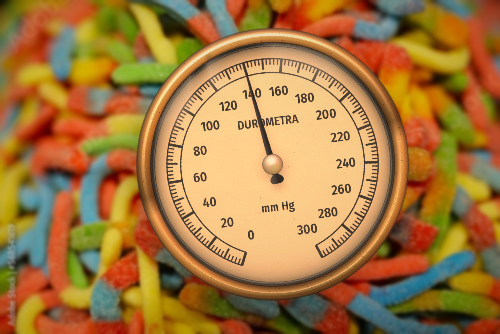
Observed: **140** mmHg
